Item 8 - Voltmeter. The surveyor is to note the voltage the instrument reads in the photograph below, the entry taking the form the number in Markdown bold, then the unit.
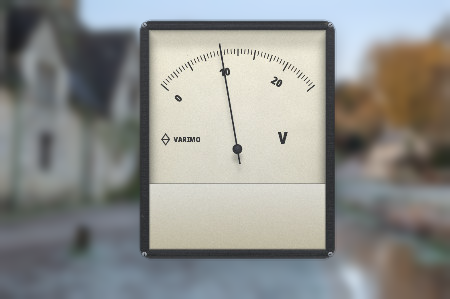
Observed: **10** V
